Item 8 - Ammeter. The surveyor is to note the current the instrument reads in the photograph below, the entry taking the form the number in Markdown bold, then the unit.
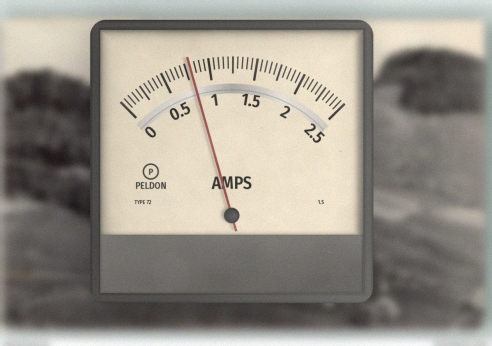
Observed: **0.8** A
